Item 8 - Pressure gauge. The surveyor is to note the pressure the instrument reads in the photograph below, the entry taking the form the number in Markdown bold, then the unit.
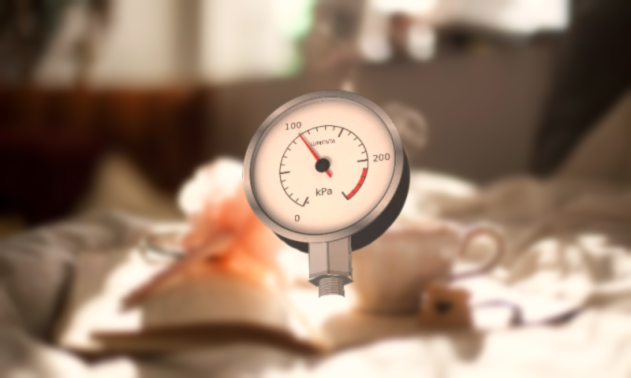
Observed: **100** kPa
